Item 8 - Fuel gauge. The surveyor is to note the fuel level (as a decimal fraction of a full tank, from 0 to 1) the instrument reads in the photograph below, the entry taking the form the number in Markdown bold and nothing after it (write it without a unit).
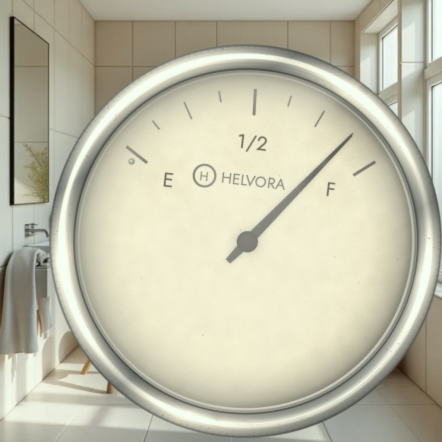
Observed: **0.875**
